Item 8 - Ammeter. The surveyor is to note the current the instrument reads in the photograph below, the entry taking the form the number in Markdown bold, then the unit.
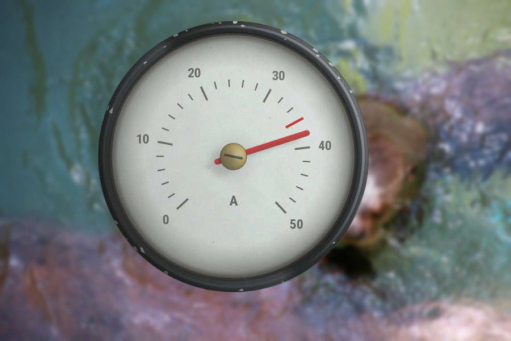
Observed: **38** A
